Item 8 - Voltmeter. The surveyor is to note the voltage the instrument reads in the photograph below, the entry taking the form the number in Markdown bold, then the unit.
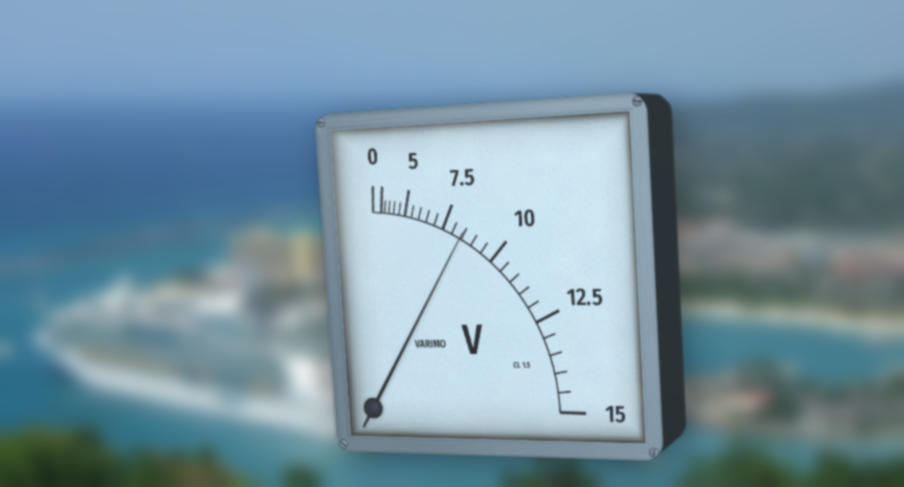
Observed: **8.5** V
